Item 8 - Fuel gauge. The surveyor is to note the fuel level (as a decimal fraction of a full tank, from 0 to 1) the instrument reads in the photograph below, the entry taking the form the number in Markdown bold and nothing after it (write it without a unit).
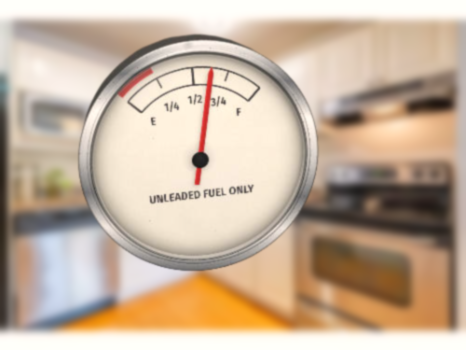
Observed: **0.625**
